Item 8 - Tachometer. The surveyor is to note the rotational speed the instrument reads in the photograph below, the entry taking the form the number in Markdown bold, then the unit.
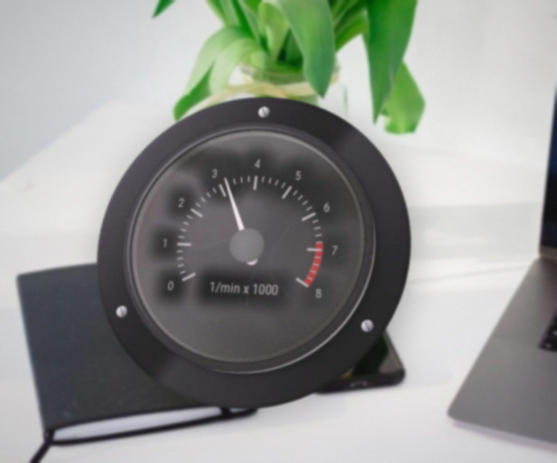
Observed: **3200** rpm
